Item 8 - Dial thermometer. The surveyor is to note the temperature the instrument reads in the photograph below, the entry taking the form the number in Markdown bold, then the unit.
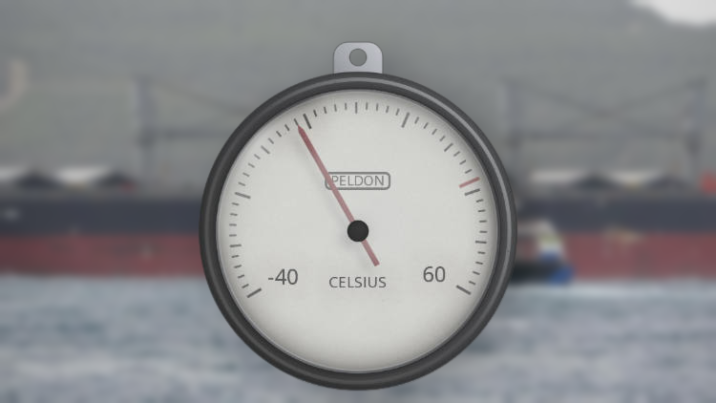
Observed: **-2** °C
